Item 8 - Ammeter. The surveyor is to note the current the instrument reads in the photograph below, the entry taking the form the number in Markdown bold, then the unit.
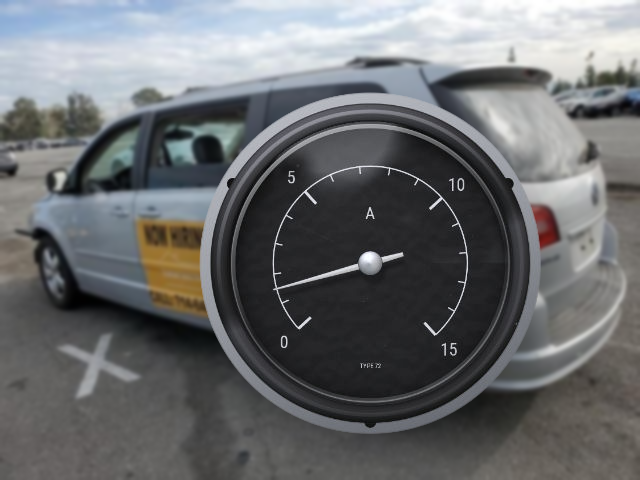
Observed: **1.5** A
